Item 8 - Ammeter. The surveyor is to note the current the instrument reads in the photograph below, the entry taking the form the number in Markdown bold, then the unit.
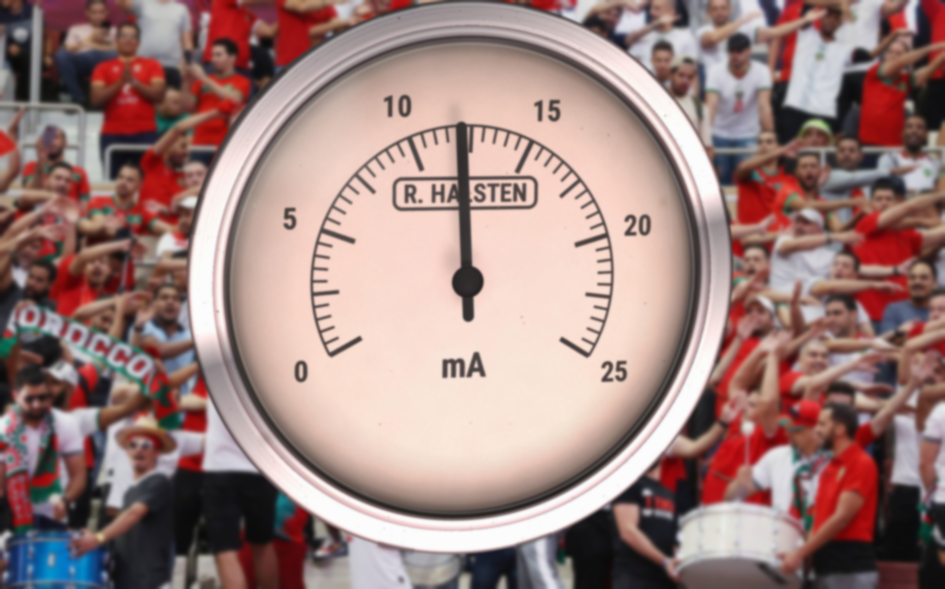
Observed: **12** mA
